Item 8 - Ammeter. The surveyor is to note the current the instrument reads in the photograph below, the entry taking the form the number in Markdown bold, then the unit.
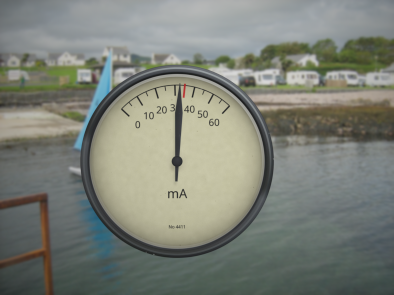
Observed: **32.5** mA
